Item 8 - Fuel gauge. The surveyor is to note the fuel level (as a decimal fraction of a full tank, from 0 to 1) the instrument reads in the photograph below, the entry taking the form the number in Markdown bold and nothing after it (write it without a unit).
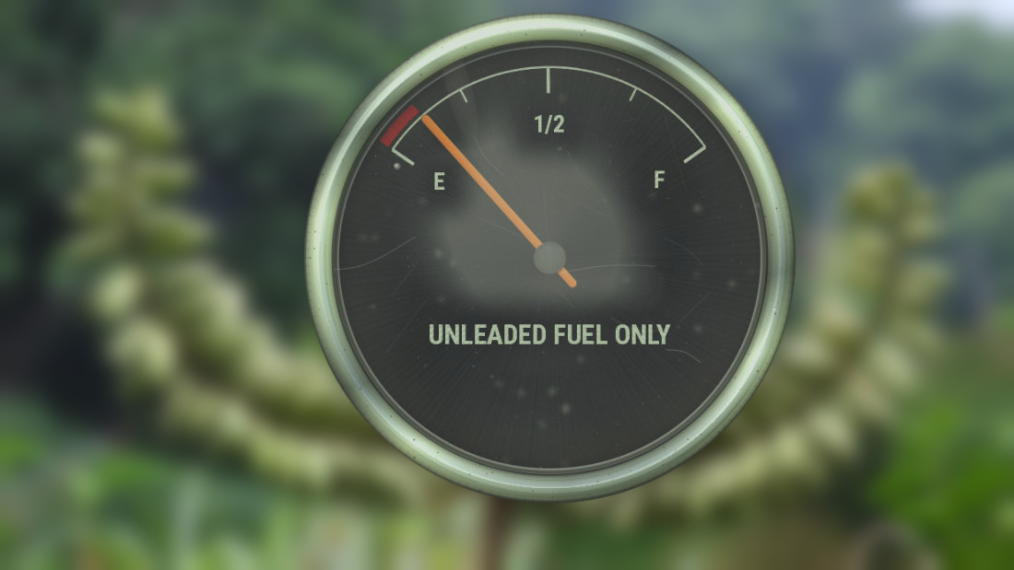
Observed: **0.125**
